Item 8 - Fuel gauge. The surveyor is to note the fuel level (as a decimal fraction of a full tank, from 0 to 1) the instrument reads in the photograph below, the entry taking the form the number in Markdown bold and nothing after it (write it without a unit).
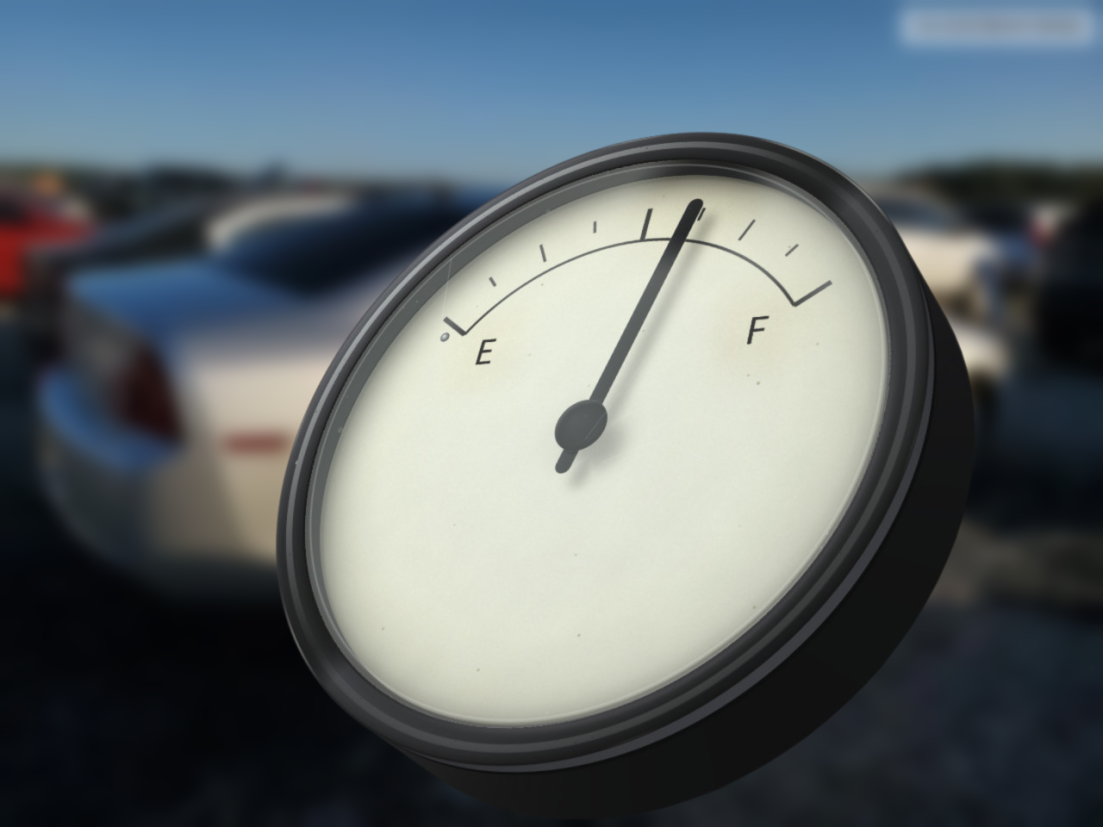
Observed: **0.625**
